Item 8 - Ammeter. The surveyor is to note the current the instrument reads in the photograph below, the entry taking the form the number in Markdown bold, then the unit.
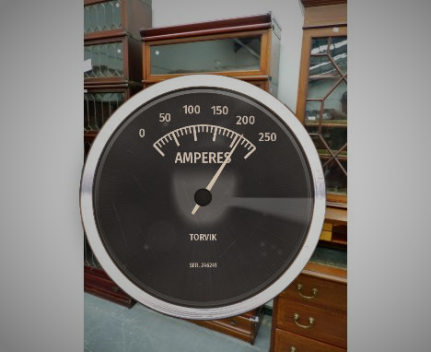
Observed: **210** A
